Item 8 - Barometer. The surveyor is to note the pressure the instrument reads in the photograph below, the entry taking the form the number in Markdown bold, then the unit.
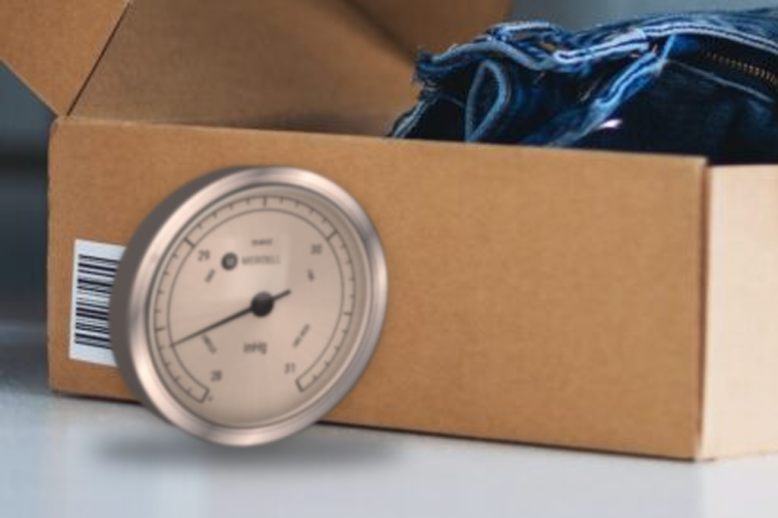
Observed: **28.4** inHg
